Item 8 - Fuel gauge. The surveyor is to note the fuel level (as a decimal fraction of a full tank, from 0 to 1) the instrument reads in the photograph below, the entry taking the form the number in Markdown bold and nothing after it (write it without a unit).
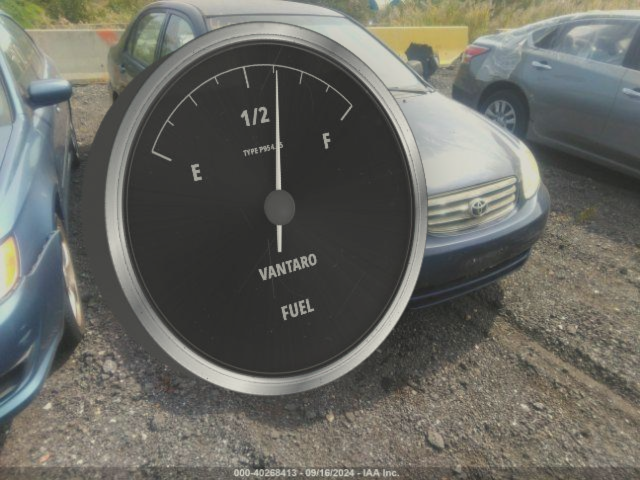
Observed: **0.625**
